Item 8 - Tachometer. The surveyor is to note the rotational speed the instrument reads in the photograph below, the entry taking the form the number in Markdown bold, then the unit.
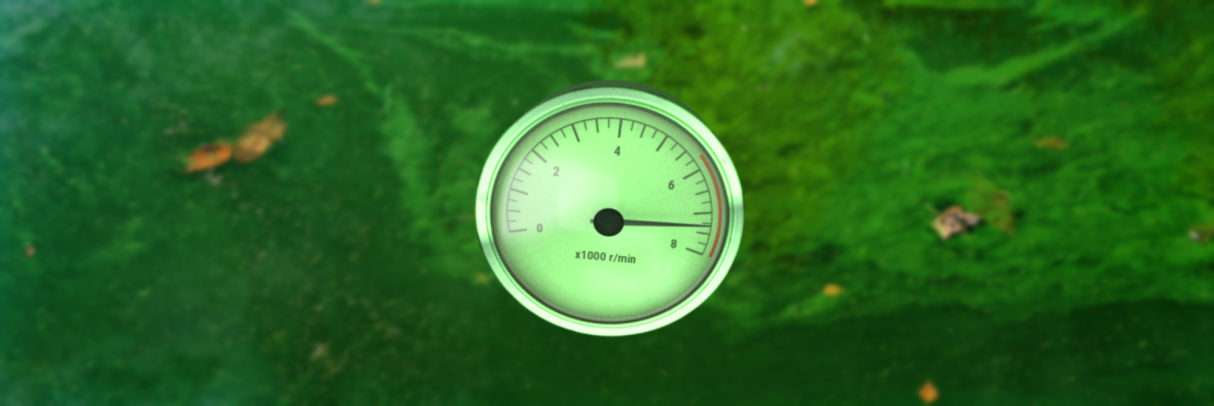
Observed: **7250** rpm
